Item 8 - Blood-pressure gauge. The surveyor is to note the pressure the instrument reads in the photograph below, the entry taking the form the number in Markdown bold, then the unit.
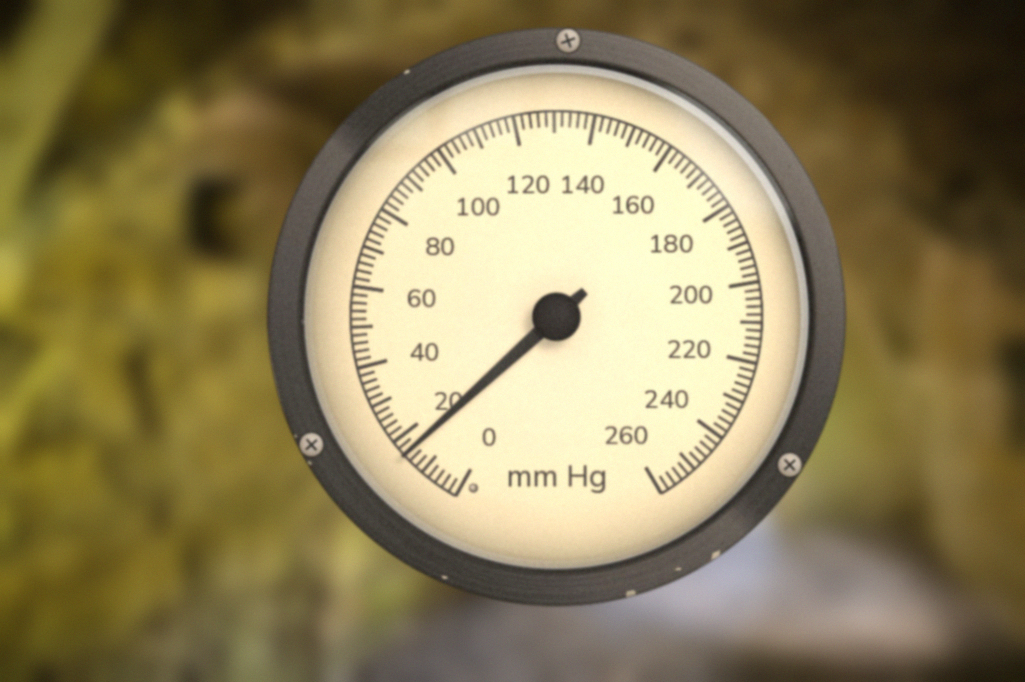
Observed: **16** mmHg
